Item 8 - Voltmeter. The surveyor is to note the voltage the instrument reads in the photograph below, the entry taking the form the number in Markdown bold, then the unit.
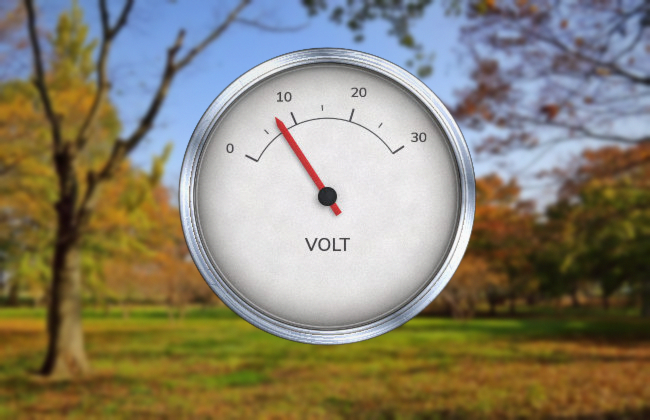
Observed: **7.5** V
